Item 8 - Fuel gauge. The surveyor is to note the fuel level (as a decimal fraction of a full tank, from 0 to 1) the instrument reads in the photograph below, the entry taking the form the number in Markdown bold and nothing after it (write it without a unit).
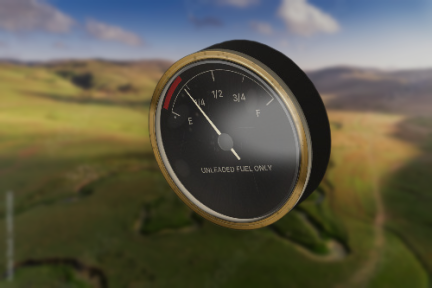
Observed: **0.25**
